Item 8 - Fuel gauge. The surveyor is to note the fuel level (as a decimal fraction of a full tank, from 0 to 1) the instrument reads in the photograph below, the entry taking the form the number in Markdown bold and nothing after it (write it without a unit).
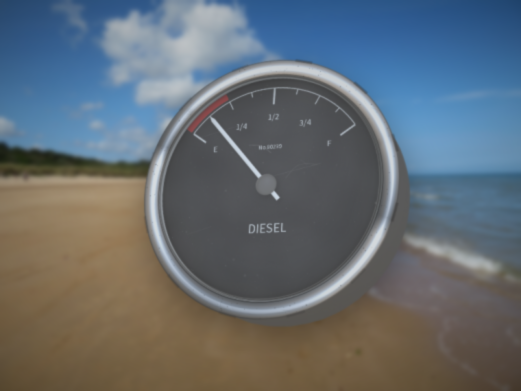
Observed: **0.125**
